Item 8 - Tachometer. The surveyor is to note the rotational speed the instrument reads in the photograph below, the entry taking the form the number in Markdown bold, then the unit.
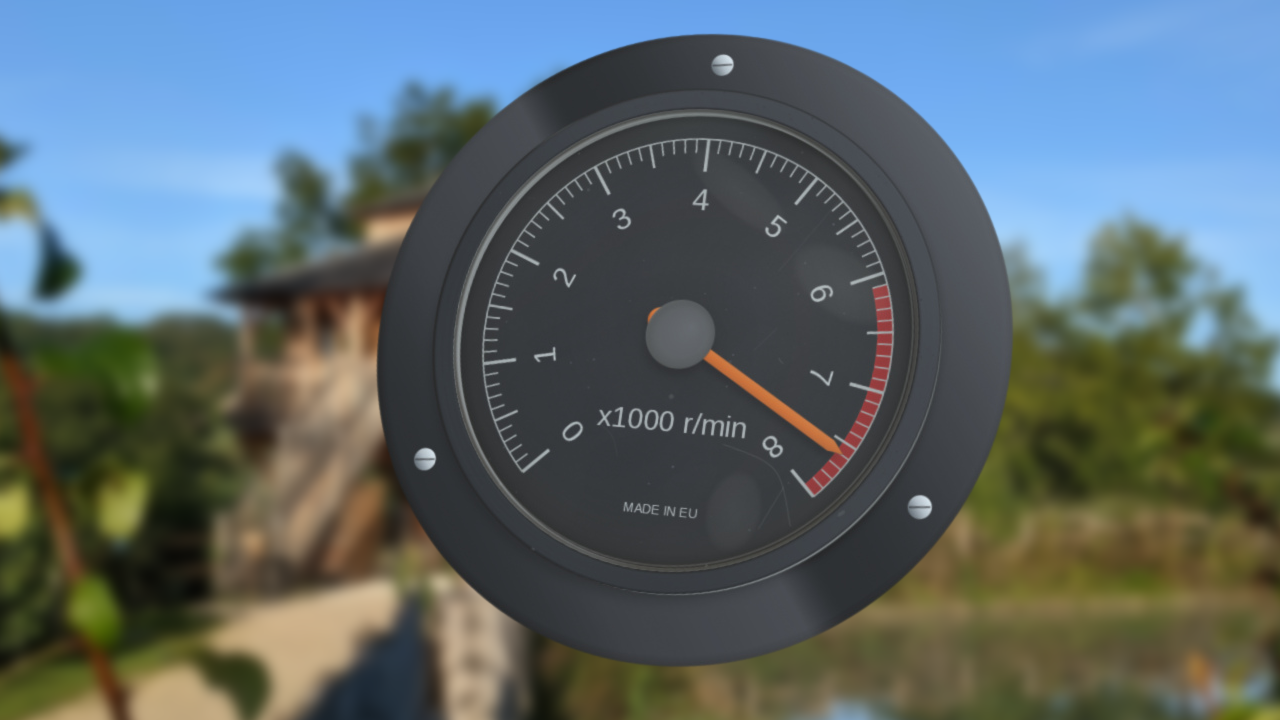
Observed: **7600** rpm
